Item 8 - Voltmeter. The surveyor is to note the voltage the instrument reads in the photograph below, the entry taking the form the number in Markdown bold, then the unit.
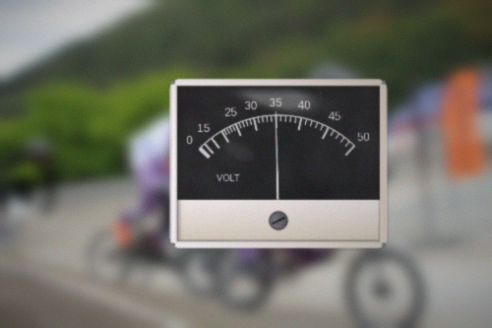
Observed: **35** V
